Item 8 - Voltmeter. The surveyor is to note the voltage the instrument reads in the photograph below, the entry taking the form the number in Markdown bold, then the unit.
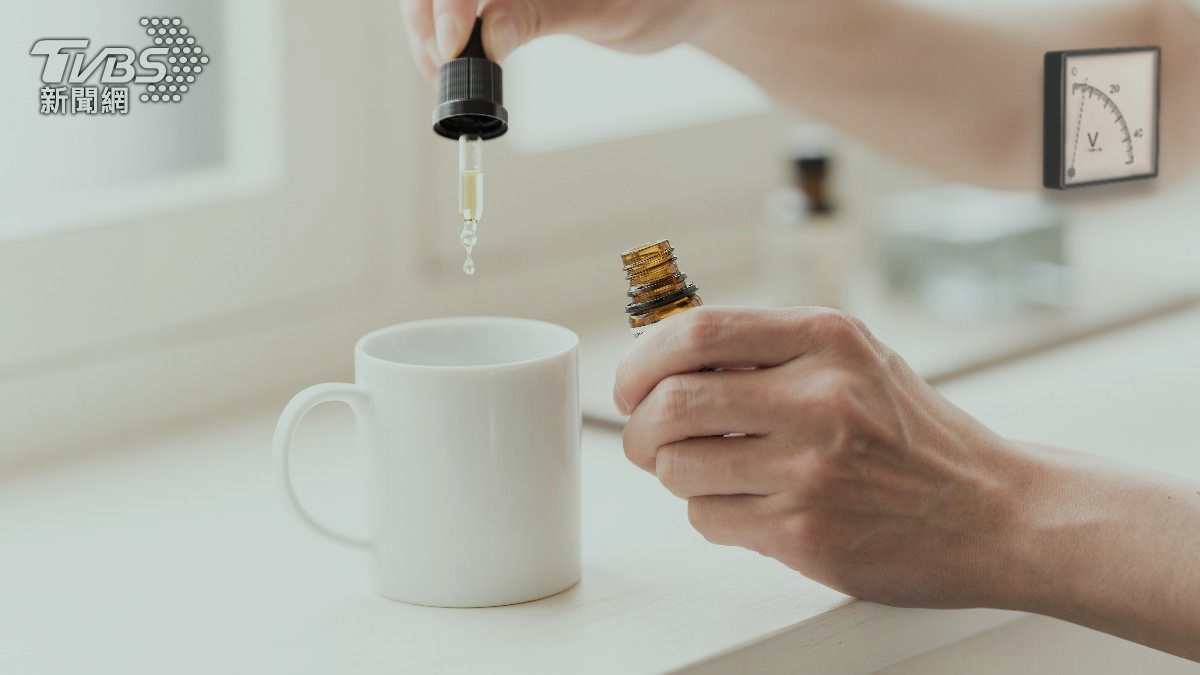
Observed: **5** V
